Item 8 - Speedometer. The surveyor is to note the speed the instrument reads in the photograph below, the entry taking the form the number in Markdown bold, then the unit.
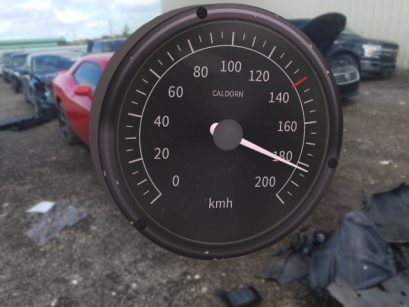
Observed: **182.5** km/h
